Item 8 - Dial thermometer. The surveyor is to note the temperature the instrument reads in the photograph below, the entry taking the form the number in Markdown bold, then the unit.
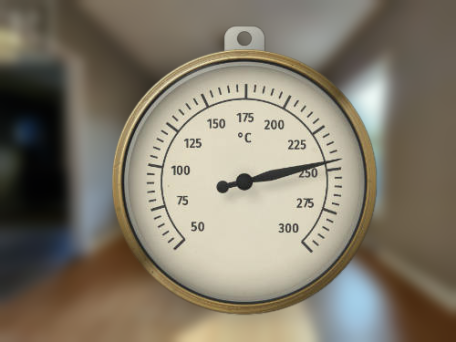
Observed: **245** °C
